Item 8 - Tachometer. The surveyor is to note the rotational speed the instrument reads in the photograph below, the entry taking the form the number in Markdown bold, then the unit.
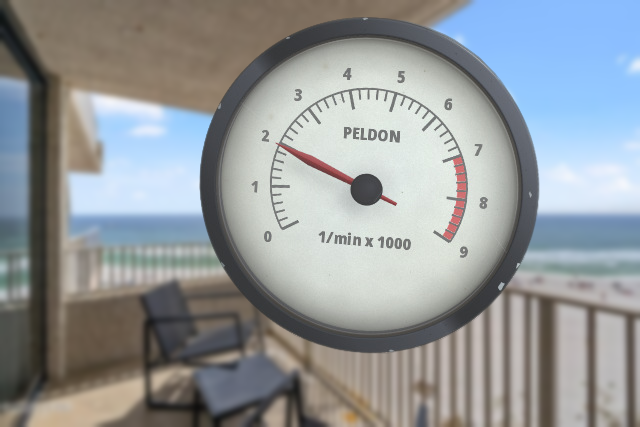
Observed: **2000** rpm
